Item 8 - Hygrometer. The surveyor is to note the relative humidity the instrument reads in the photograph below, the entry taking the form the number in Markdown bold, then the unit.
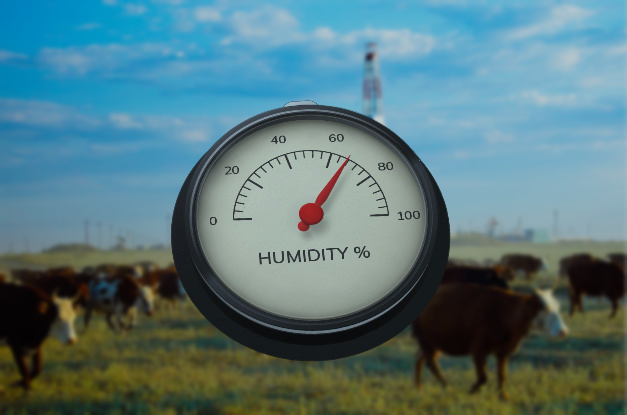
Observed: **68** %
